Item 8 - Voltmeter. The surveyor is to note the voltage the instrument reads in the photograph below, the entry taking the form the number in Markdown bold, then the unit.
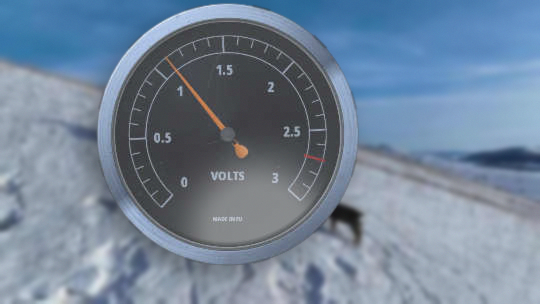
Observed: **1.1** V
